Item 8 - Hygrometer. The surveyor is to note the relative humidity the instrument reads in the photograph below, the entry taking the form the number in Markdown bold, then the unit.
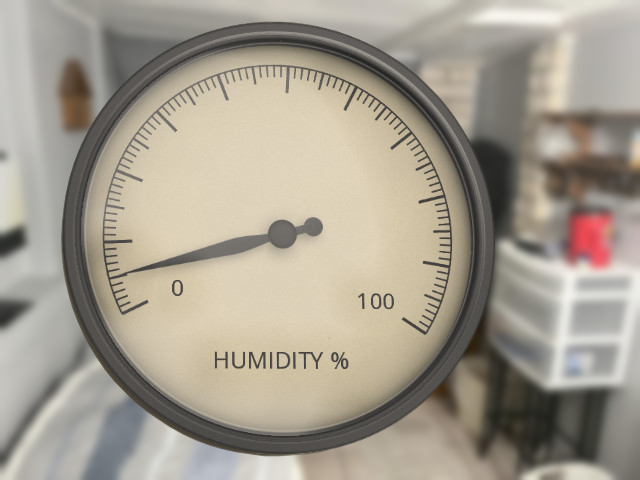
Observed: **5** %
